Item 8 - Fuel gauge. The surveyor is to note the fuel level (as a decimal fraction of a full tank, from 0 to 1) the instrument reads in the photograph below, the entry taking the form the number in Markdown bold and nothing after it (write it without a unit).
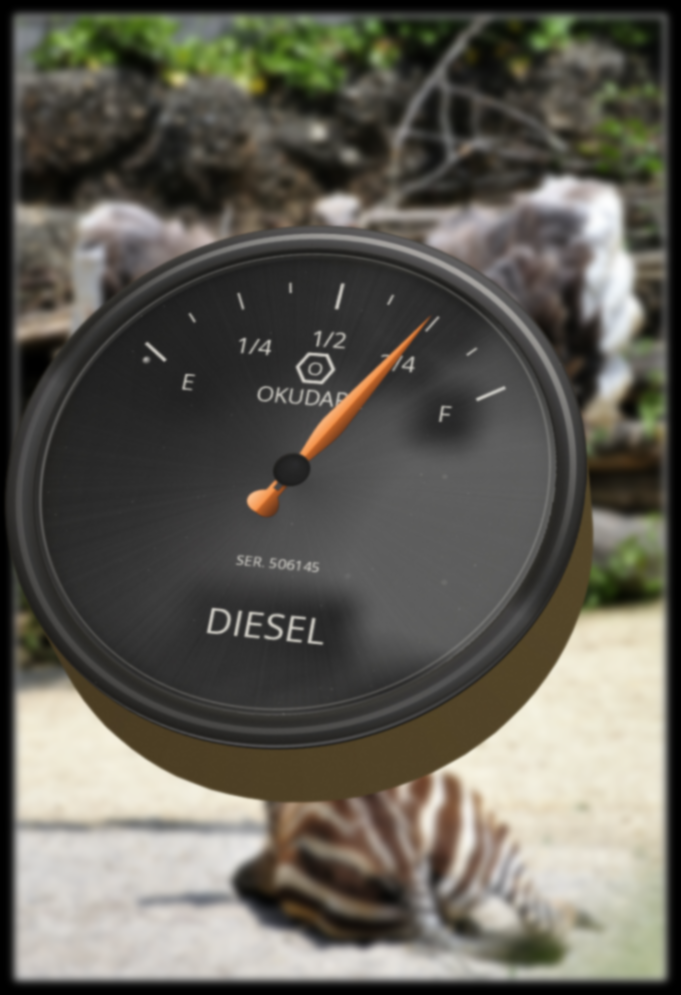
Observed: **0.75**
